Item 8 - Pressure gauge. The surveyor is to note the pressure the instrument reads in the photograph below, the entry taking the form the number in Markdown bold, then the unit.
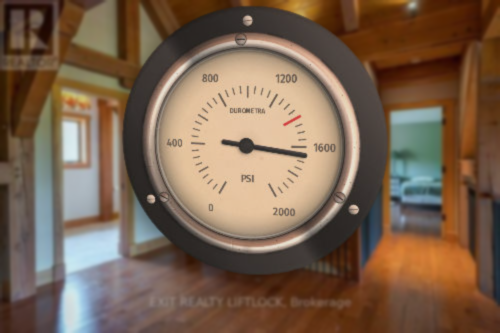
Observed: **1650** psi
